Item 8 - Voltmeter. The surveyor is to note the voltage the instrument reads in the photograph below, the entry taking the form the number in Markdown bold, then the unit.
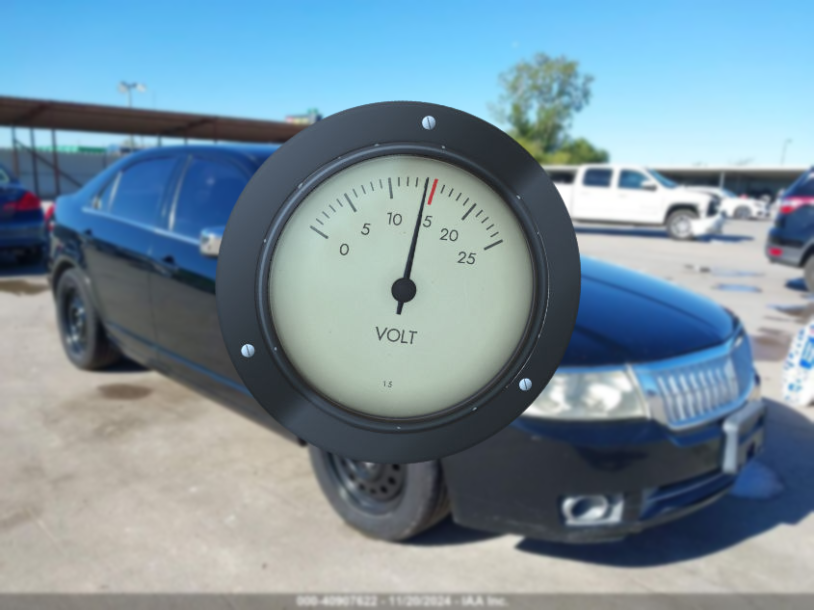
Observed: **14** V
